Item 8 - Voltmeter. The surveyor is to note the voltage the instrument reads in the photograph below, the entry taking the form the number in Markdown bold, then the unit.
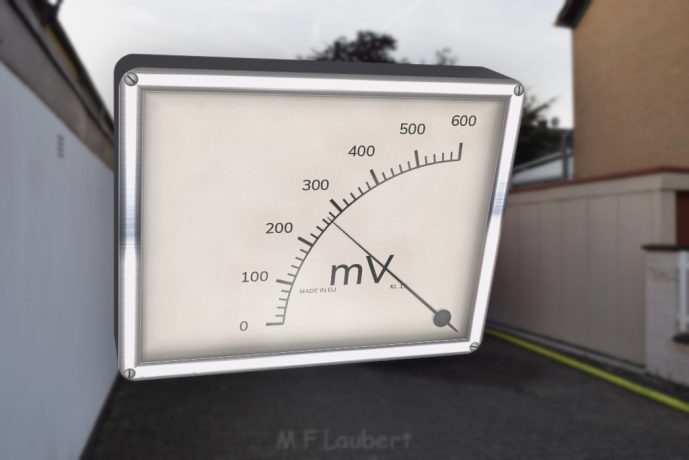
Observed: **270** mV
